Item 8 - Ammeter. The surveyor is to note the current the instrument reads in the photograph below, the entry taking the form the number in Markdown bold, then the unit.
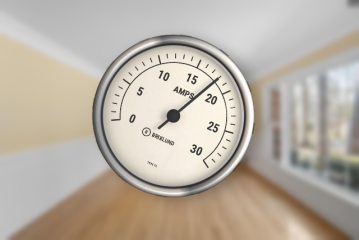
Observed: **18** A
